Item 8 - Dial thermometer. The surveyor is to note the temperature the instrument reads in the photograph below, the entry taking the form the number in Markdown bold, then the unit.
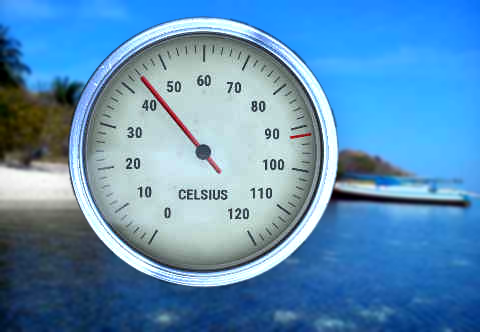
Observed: **44** °C
